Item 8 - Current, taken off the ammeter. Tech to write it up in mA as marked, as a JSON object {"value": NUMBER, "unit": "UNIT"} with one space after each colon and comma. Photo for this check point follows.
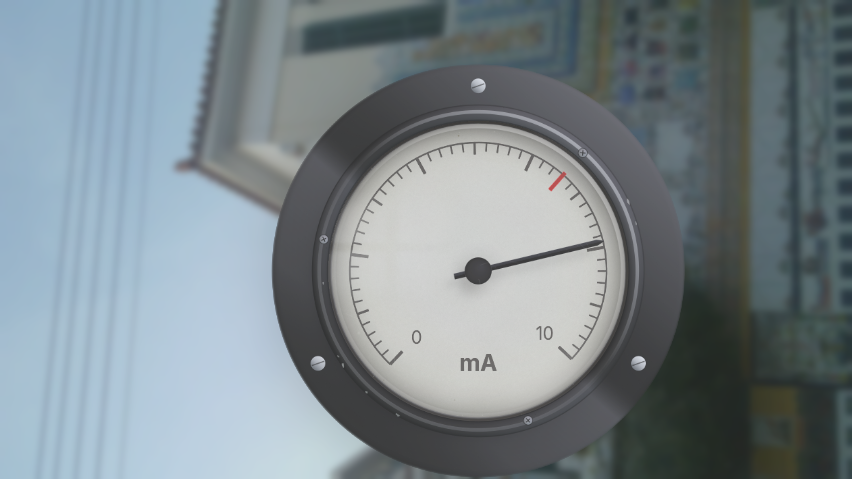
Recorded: {"value": 7.9, "unit": "mA"}
